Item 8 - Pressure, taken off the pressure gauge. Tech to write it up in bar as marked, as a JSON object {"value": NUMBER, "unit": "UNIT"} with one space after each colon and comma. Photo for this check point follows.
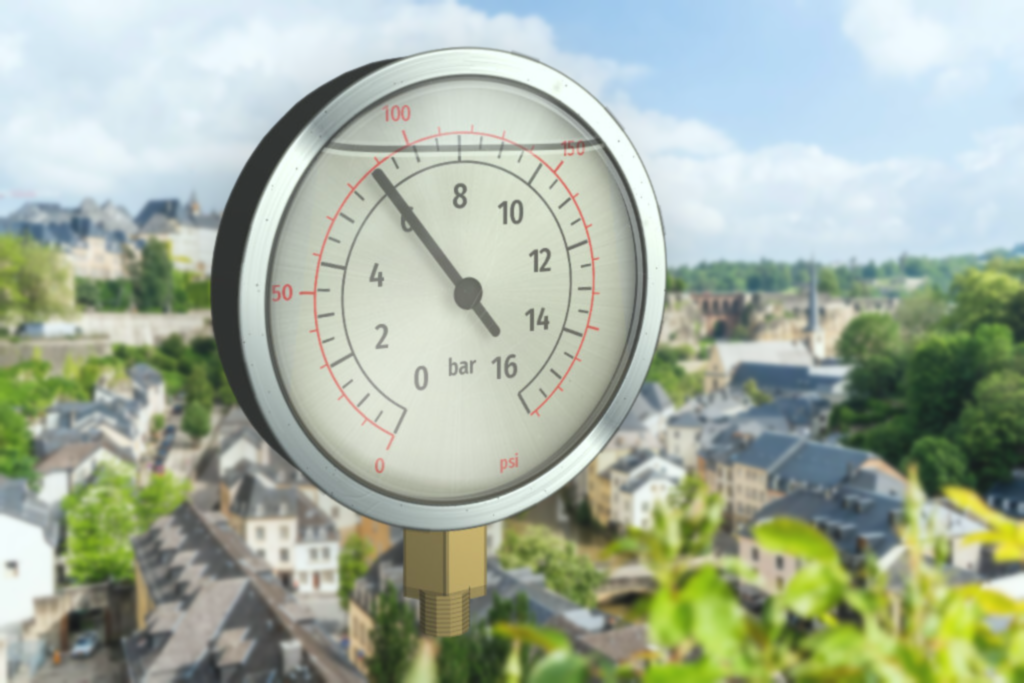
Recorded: {"value": 6, "unit": "bar"}
